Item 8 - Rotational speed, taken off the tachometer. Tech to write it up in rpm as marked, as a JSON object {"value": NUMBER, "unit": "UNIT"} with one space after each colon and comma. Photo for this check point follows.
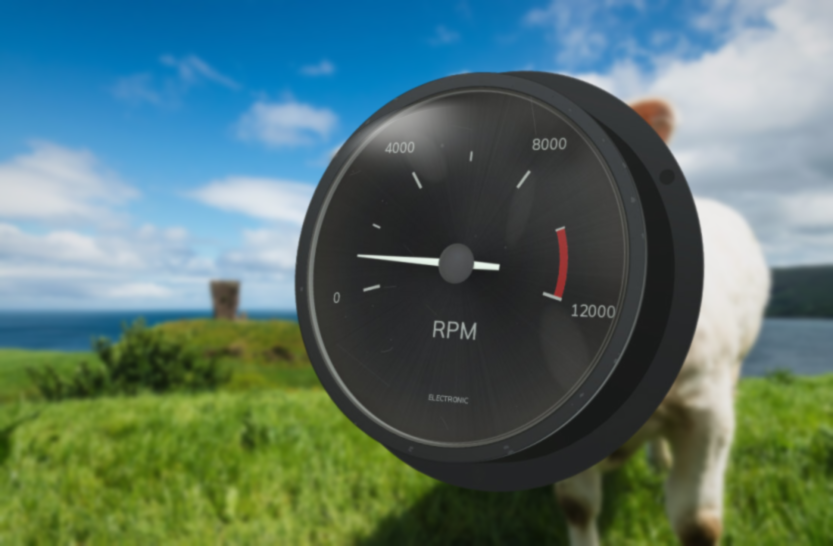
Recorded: {"value": 1000, "unit": "rpm"}
